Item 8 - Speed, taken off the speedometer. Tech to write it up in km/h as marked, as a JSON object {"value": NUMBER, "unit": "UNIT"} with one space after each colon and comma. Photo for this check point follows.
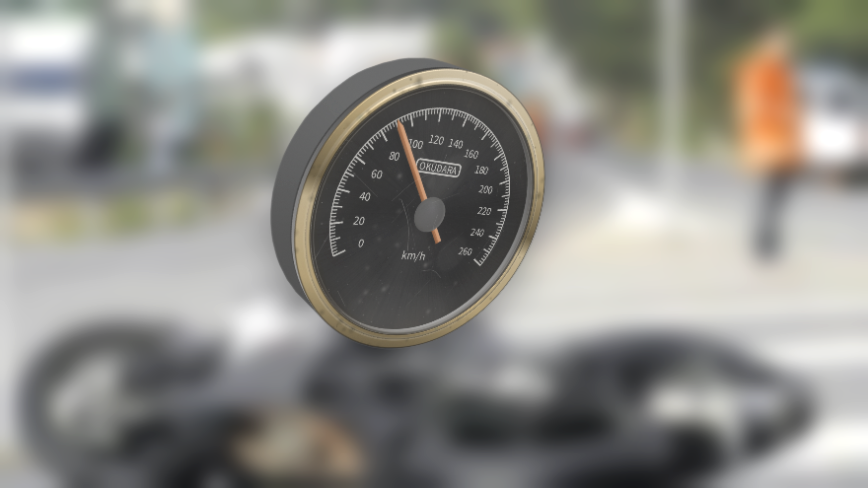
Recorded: {"value": 90, "unit": "km/h"}
